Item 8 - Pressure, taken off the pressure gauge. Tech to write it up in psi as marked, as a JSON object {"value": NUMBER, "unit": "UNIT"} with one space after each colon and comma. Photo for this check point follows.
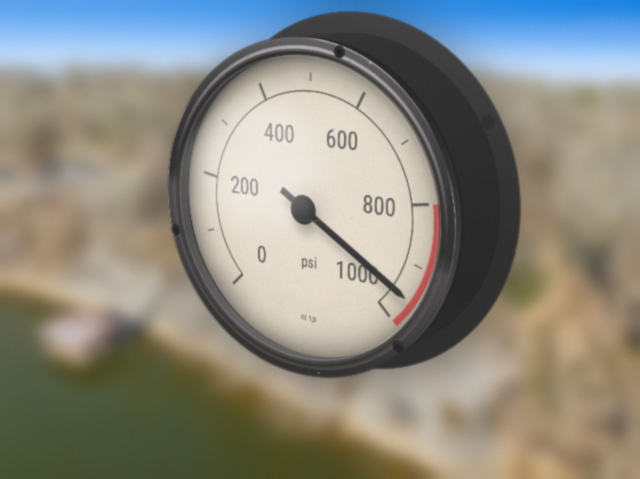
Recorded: {"value": 950, "unit": "psi"}
